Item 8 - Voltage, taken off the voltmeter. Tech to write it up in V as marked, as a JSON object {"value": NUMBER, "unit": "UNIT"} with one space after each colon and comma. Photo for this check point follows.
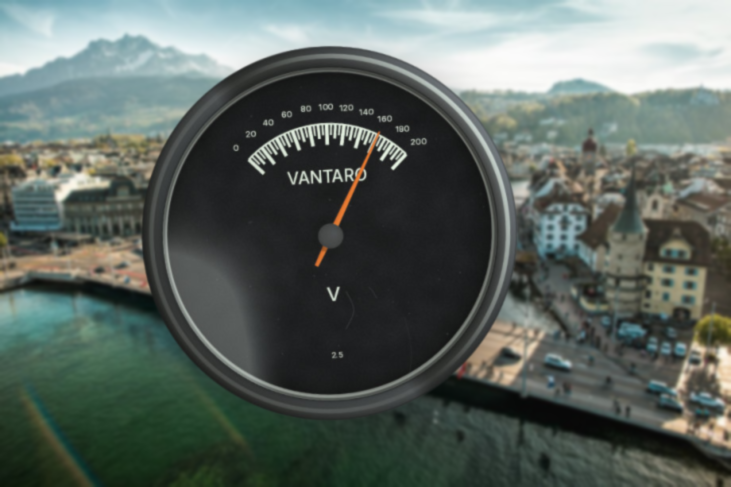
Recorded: {"value": 160, "unit": "V"}
